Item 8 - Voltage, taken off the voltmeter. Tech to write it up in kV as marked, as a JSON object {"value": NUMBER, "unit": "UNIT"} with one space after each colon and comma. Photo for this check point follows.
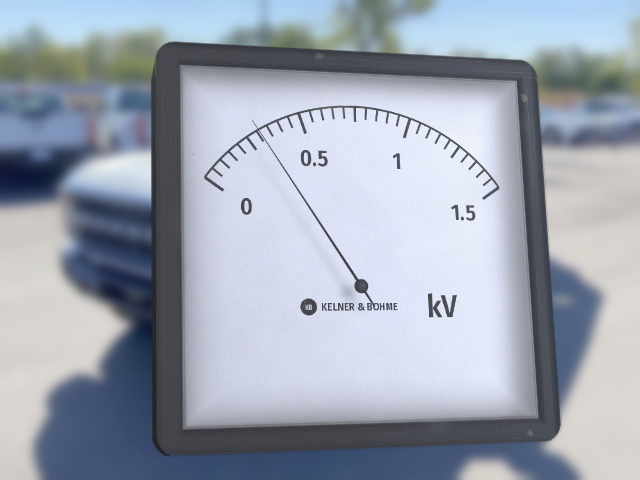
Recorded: {"value": 0.3, "unit": "kV"}
